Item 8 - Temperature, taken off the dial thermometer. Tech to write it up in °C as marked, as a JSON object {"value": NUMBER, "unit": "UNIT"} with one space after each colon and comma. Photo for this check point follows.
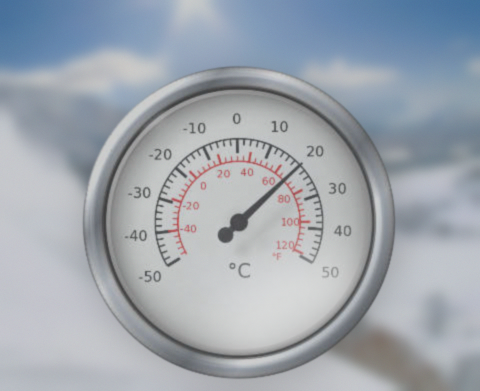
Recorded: {"value": 20, "unit": "°C"}
